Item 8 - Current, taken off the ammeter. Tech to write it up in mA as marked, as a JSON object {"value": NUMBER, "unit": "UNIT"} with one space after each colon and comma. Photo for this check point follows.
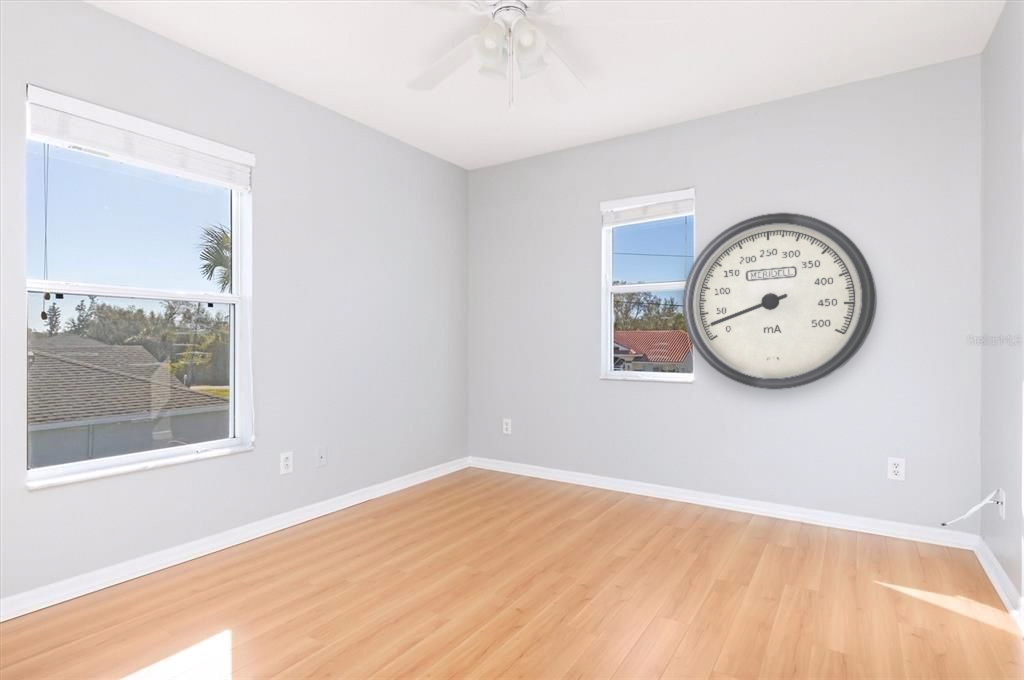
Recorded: {"value": 25, "unit": "mA"}
